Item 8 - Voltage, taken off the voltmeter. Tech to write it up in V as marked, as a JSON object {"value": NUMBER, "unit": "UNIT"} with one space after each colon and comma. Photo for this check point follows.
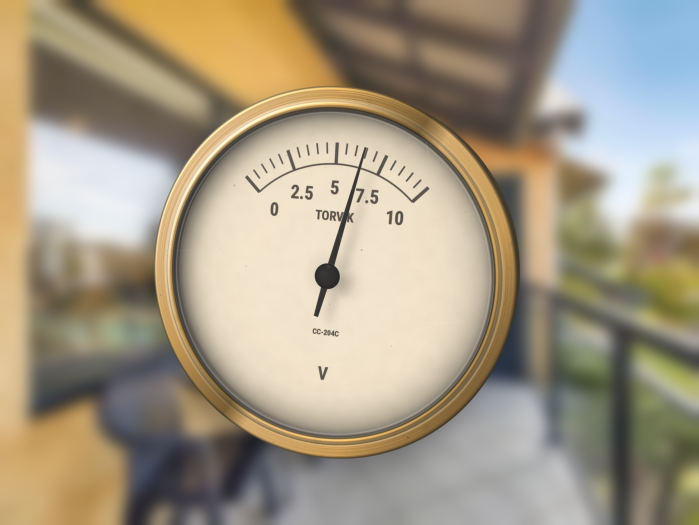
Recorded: {"value": 6.5, "unit": "V"}
